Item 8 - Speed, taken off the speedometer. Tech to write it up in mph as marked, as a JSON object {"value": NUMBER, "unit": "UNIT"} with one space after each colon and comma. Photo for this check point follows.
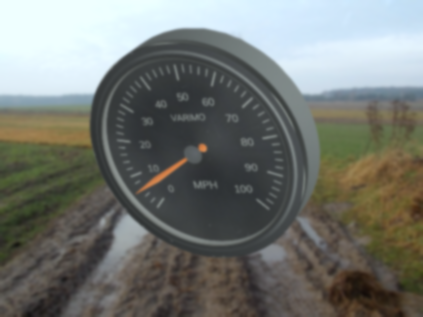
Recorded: {"value": 6, "unit": "mph"}
